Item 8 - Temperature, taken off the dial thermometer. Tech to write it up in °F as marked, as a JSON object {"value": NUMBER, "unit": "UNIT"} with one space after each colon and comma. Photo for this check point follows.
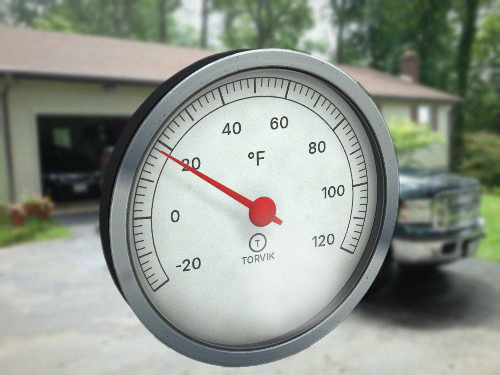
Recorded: {"value": 18, "unit": "°F"}
